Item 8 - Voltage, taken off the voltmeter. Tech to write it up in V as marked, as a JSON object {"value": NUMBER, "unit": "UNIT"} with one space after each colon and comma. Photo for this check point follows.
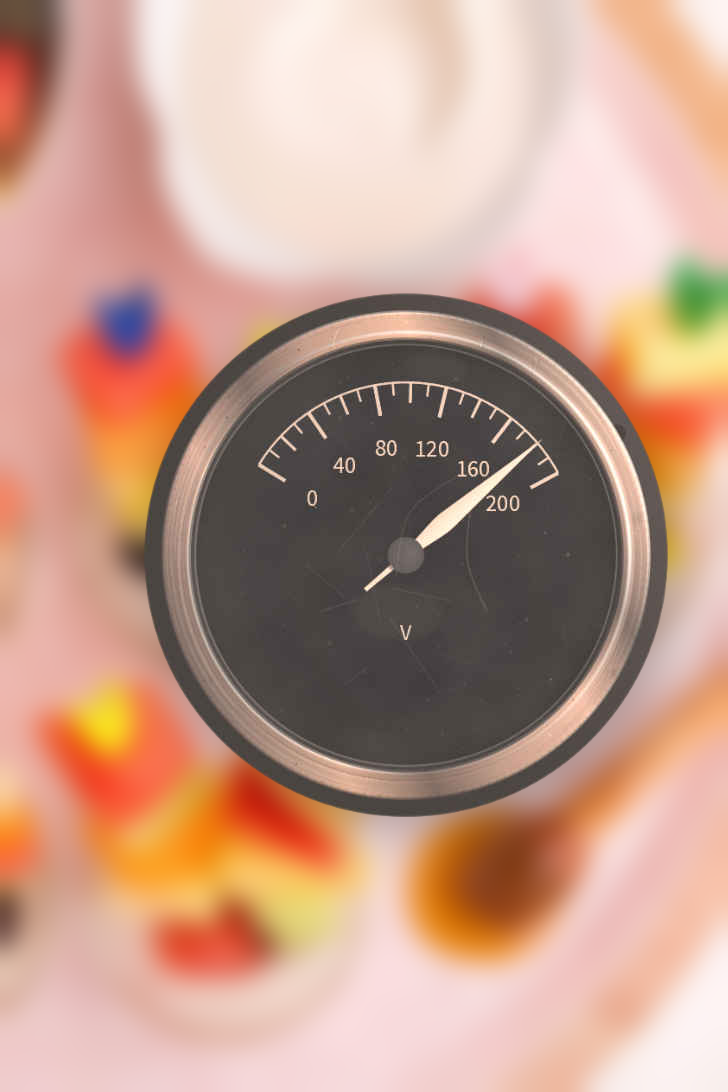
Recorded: {"value": 180, "unit": "V"}
